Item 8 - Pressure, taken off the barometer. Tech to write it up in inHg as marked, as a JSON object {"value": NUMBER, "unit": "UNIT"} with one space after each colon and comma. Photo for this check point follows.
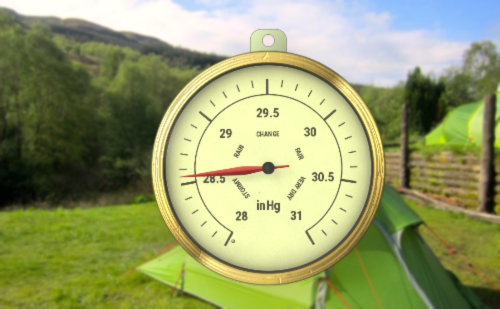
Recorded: {"value": 28.55, "unit": "inHg"}
